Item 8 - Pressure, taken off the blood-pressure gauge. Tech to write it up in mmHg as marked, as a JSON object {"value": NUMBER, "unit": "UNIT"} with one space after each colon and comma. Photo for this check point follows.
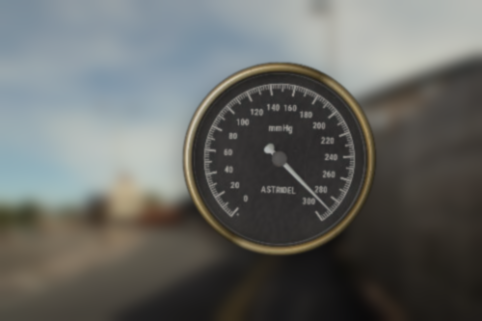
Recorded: {"value": 290, "unit": "mmHg"}
